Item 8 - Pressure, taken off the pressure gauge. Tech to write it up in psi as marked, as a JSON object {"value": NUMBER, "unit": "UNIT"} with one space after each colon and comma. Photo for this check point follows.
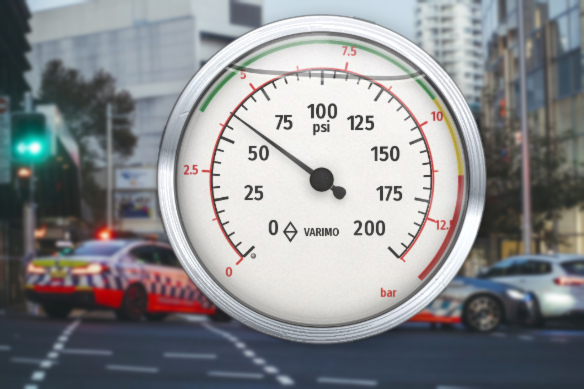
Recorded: {"value": 60, "unit": "psi"}
